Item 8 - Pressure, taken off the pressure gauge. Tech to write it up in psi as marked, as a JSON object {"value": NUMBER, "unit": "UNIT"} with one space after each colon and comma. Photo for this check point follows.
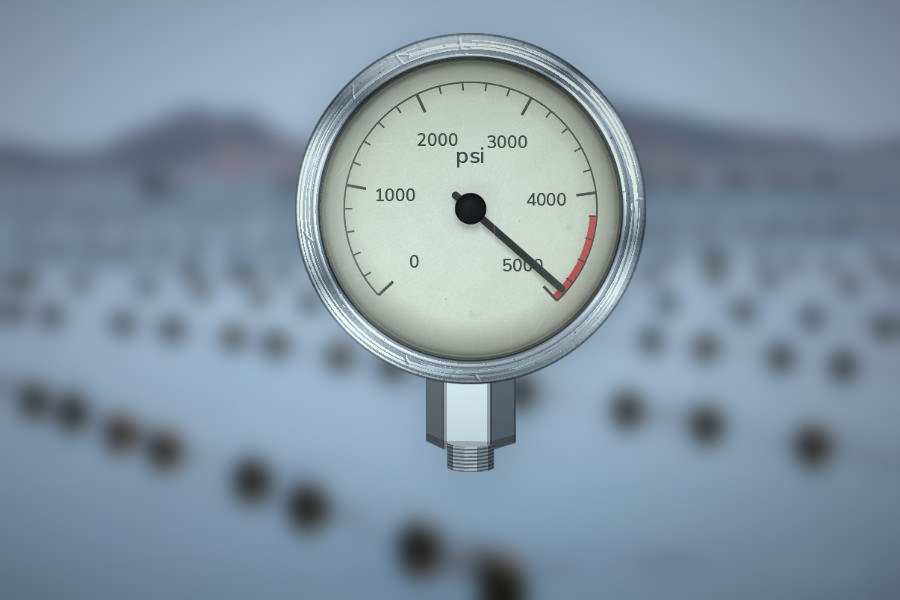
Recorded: {"value": 4900, "unit": "psi"}
